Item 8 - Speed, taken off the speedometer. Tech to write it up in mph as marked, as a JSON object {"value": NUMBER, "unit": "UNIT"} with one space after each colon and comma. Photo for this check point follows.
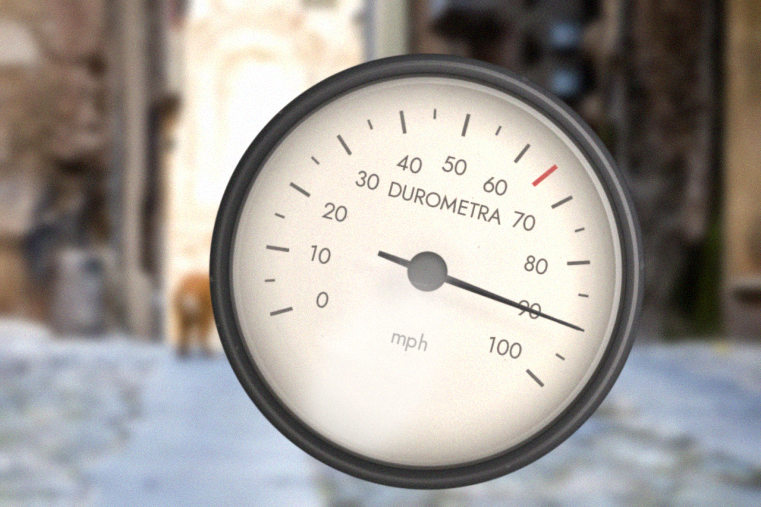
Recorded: {"value": 90, "unit": "mph"}
